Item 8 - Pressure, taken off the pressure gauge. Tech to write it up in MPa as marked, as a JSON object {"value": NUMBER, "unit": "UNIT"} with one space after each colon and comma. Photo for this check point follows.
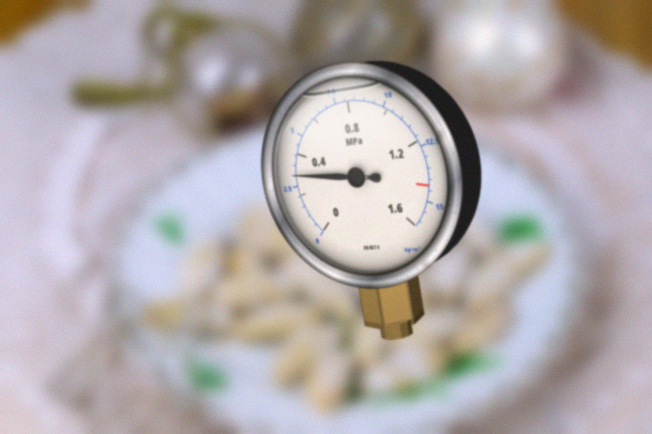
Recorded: {"value": 0.3, "unit": "MPa"}
